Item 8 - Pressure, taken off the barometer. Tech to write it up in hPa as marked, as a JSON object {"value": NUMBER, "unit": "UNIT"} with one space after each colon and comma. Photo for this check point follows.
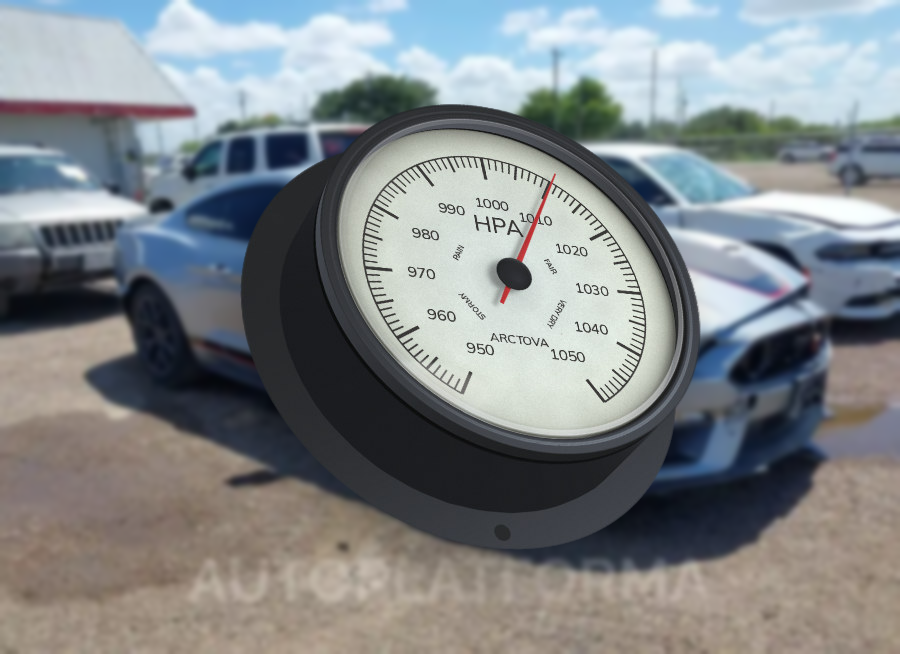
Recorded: {"value": 1010, "unit": "hPa"}
